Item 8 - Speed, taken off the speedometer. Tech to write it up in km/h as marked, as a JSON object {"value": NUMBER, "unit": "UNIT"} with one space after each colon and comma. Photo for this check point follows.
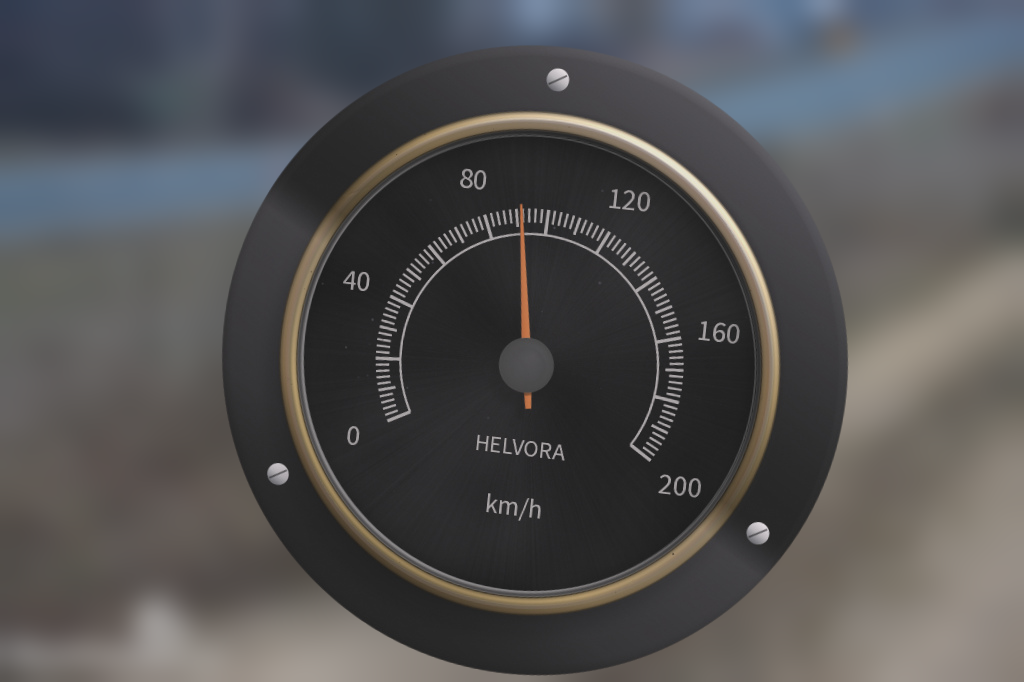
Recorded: {"value": 92, "unit": "km/h"}
